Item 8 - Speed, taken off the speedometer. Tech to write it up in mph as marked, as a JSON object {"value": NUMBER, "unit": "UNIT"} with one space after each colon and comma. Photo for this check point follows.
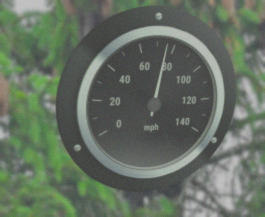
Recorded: {"value": 75, "unit": "mph"}
